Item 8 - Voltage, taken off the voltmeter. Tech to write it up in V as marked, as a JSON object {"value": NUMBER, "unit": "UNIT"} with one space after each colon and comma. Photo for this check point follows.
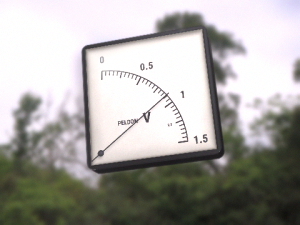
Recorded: {"value": 0.9, "unit": "V"}
